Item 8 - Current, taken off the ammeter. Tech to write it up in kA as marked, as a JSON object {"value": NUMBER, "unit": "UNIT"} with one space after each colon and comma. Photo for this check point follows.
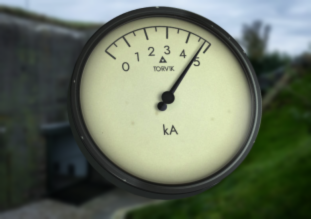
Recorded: {"value": 4.75, "unit": "kA"}
